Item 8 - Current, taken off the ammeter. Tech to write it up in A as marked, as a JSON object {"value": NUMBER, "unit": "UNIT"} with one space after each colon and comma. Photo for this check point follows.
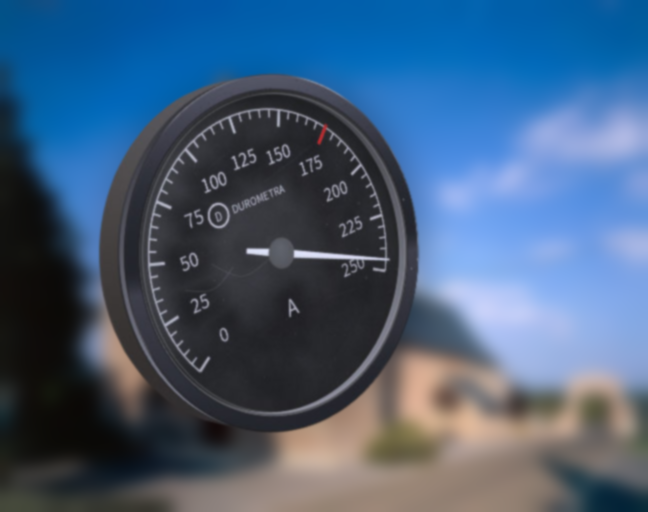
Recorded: {"value": 245, "unit": "A"}
